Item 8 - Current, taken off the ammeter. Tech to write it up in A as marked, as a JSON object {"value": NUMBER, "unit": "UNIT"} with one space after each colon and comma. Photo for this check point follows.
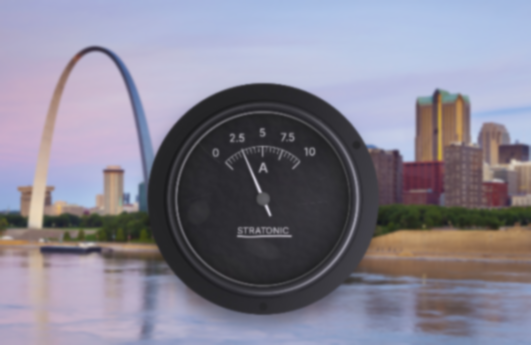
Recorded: {"value": 2.5, "unit": "A"}
